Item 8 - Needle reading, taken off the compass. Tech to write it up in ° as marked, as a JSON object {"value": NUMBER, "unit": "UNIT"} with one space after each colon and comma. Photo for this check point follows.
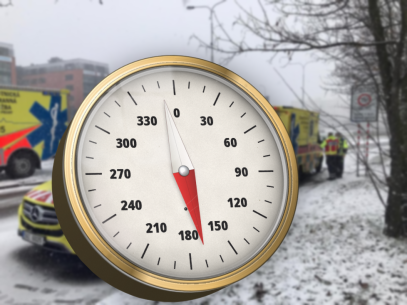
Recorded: {"value": 170, "unit": "°"}
